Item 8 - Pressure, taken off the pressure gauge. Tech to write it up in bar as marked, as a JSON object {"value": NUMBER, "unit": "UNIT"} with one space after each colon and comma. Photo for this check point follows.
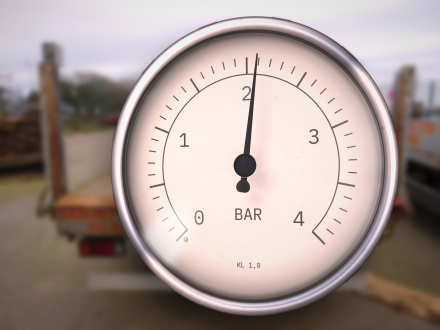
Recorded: {"value": 2.1, "unit": "bar"}
